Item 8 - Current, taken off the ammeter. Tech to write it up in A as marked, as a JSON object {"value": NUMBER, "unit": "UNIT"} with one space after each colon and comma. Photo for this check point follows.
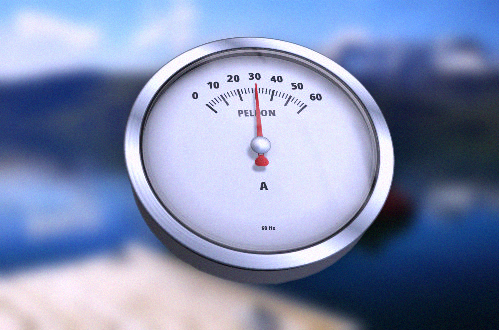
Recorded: {"value": 30, "unit": "A"}
